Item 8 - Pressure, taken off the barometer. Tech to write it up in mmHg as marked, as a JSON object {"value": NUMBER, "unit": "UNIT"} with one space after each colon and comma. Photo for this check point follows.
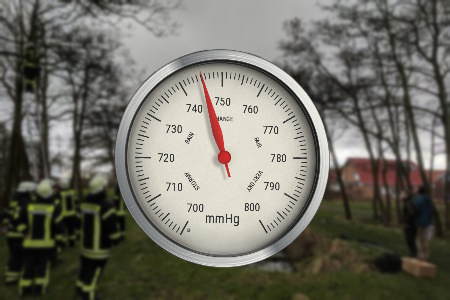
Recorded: {"value": 745, "unit": "mmHg"}
